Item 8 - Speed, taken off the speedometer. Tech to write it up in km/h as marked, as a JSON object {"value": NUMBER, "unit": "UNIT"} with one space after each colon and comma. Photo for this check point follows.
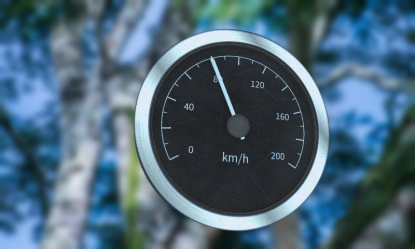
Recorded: {"value": 80, "unit": "km/h"}
